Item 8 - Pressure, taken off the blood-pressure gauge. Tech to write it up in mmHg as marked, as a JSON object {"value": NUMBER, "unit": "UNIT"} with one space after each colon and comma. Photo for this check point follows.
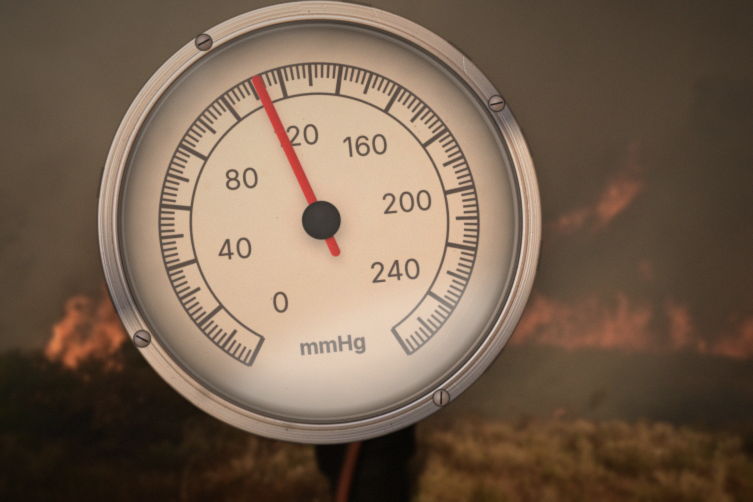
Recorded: {"value": 112, "unit": "mmHg"}
